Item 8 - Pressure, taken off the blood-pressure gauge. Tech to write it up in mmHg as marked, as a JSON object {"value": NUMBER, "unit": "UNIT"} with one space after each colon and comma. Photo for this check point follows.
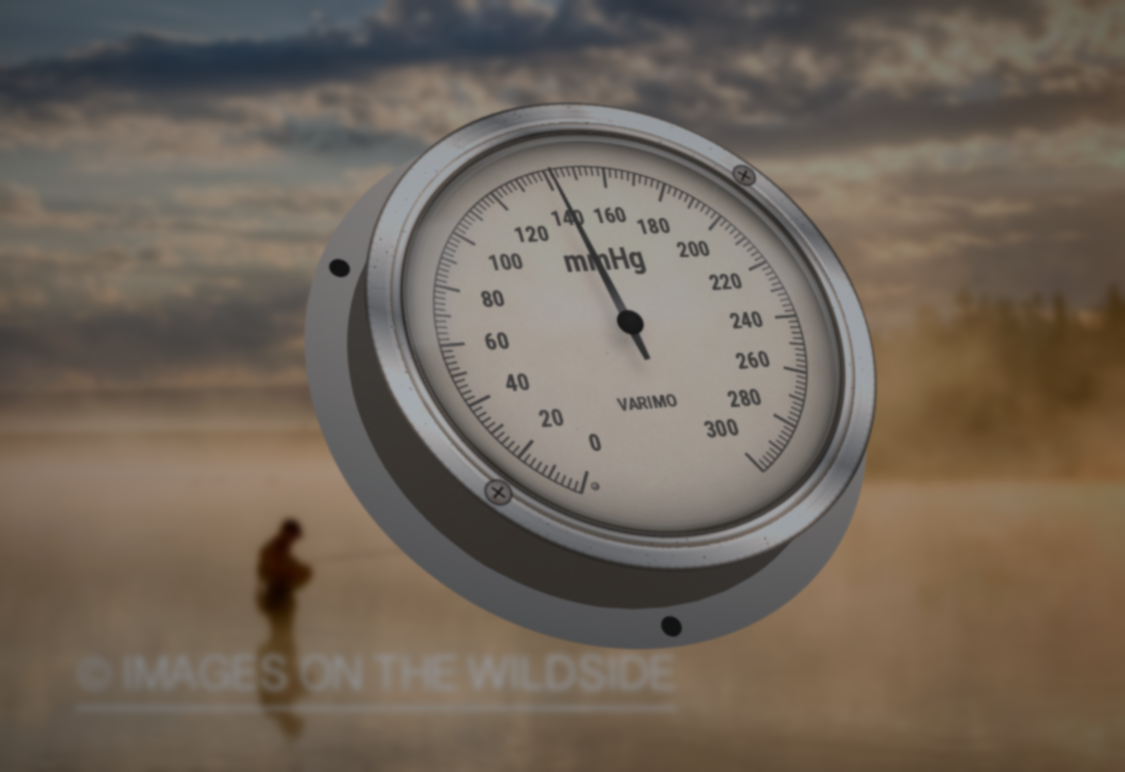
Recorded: {"value": 140, "unit": "mmHg"}
